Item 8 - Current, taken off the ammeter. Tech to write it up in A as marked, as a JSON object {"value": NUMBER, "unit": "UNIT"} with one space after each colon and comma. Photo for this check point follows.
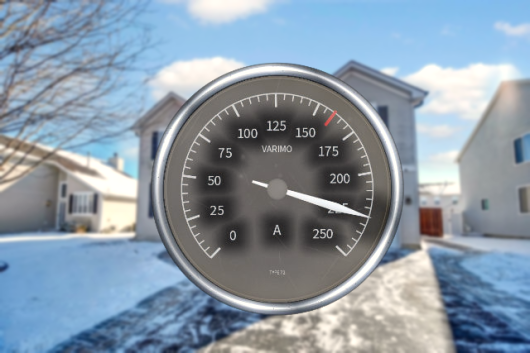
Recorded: {"value": 225, "unit": "A"}
